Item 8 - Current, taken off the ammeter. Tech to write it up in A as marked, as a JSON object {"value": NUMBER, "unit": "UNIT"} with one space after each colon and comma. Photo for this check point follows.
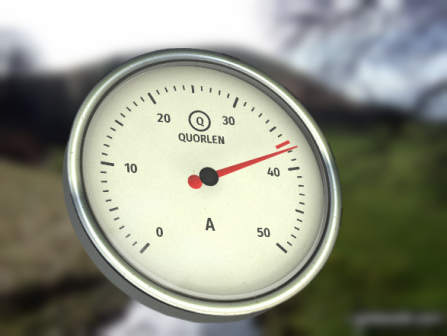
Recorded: {"value": 38, "unit": "A"}
